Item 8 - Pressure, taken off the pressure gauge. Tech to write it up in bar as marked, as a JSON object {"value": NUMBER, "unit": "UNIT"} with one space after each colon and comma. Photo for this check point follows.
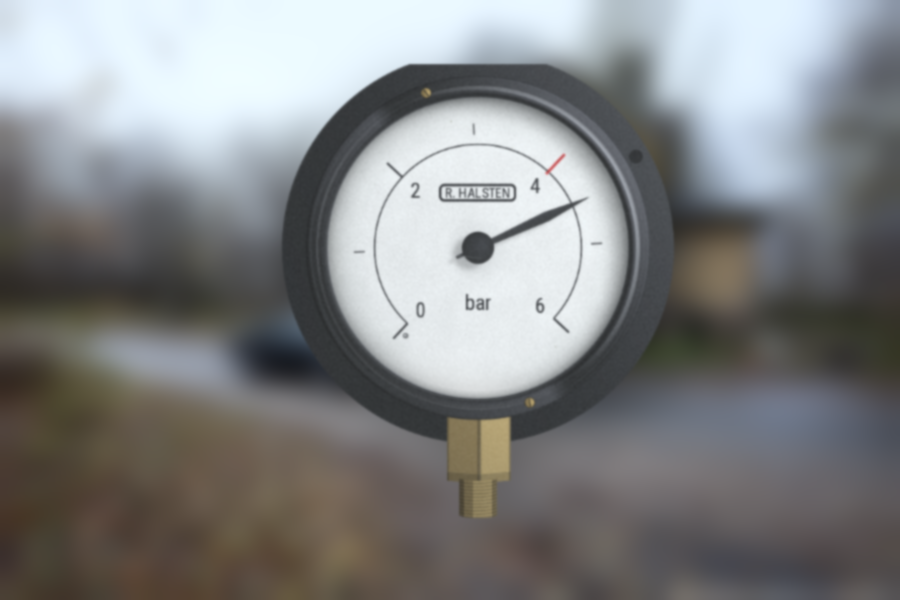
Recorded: {"value": 4.5, "unit": "bar"}
